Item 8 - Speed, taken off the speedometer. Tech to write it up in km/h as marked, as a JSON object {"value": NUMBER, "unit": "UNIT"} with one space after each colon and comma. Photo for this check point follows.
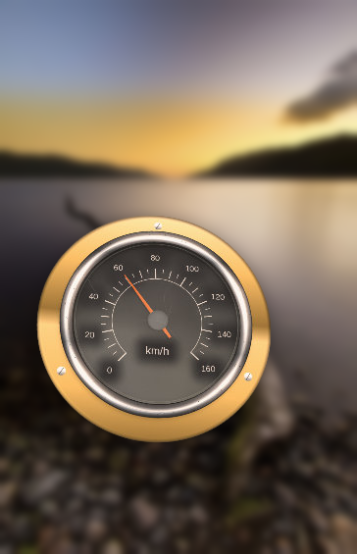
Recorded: {"value": 60, "unit": "km/h"}
